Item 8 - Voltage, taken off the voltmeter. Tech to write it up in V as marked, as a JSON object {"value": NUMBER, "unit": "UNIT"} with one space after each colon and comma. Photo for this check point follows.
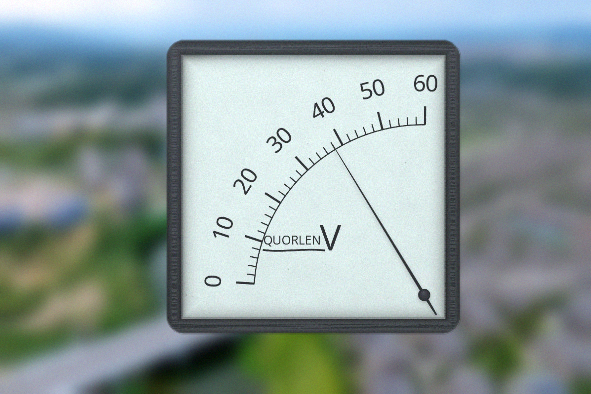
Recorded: {"value": 38, "unit": "V"}
